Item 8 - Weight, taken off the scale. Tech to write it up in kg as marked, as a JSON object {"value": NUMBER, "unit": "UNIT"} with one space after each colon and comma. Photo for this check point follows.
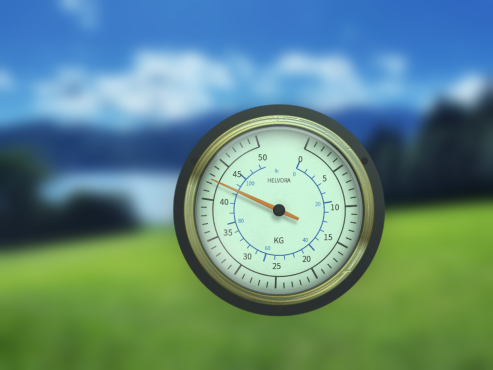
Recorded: {"value": 42.5, "unit": "kg"}
